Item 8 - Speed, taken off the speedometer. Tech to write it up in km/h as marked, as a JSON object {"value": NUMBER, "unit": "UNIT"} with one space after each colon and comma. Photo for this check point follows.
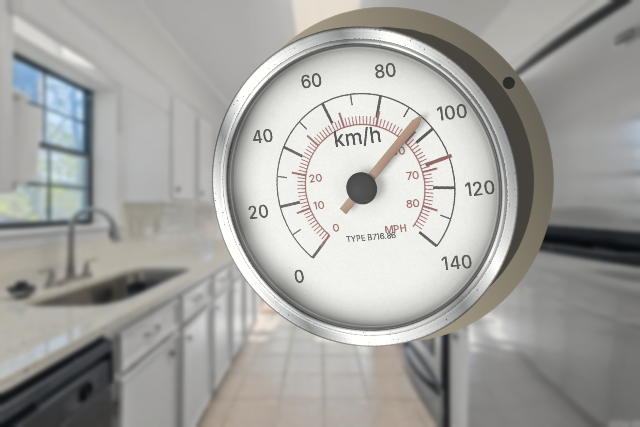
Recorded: {"value": 95, "unit": "km/h"}
